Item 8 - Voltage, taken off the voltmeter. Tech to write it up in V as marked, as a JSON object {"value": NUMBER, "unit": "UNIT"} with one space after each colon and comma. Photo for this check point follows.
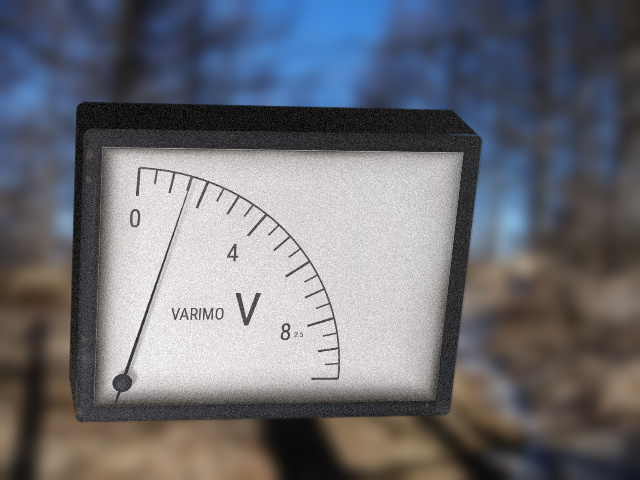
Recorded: {"value": 1.5, "unit": "V"}
